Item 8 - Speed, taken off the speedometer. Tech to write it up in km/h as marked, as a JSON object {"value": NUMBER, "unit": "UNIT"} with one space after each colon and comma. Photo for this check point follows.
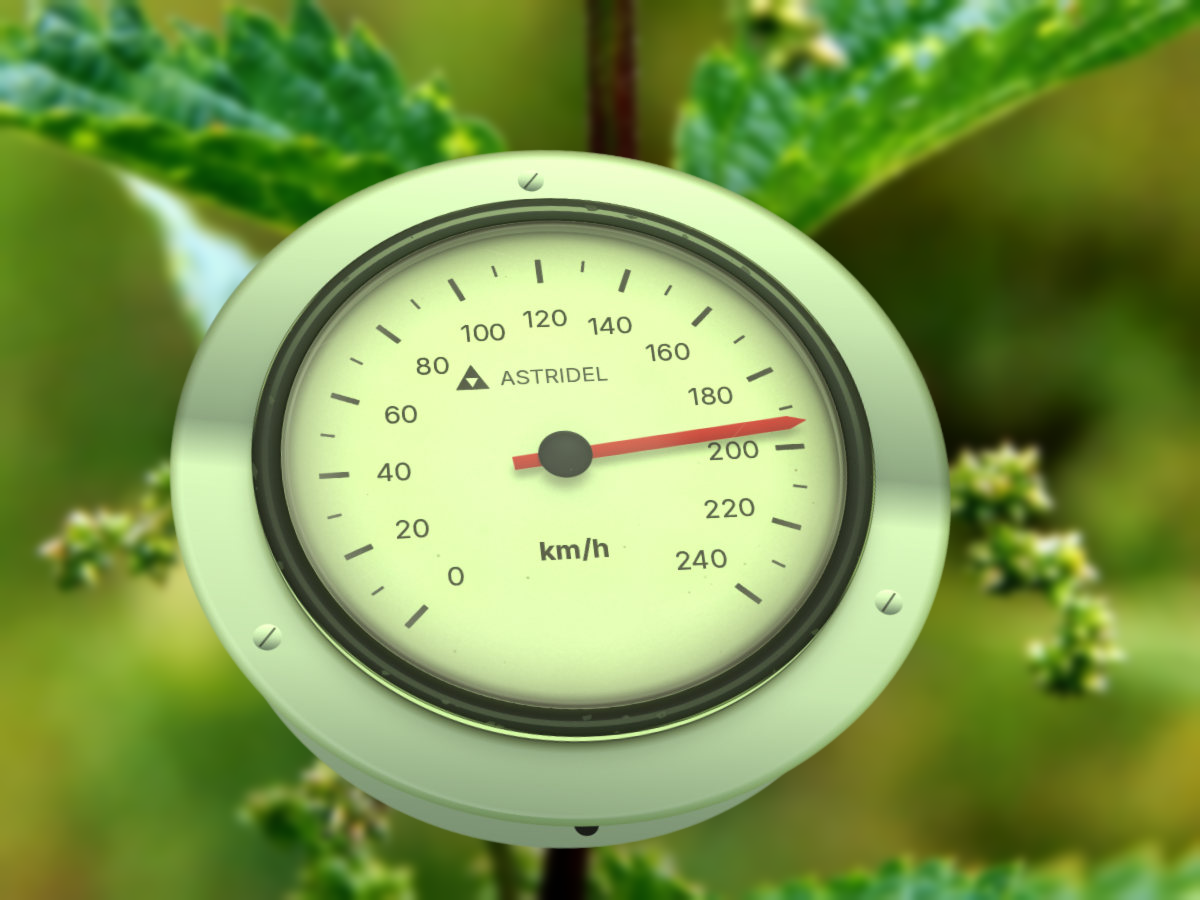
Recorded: {"value": 195, "unit": "km/h"}
